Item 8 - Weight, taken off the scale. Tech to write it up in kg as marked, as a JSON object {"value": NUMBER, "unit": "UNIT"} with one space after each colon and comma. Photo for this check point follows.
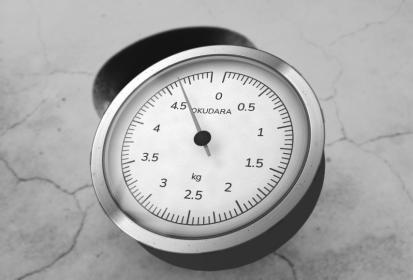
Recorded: {"value": 4.65, "unit": "kg"}
